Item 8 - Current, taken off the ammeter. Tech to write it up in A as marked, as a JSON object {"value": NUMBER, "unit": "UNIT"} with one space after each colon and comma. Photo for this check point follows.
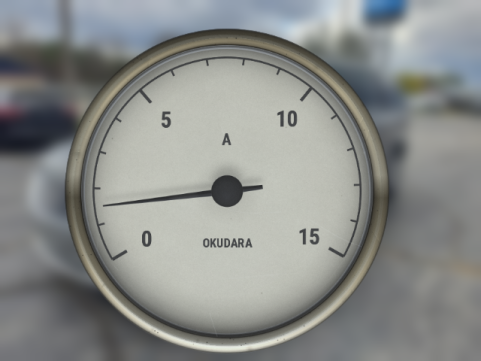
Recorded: {"value": 1.5, "unit": "A"}
